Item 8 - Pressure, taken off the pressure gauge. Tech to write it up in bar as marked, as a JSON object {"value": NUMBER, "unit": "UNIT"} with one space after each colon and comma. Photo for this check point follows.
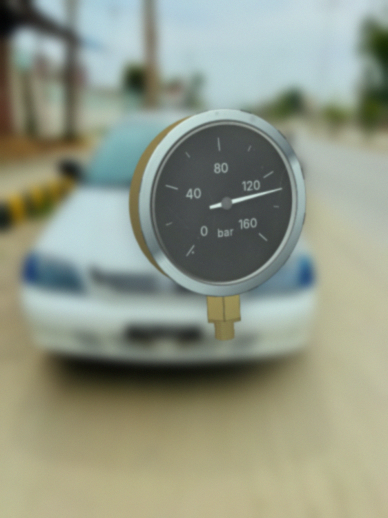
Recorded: {"value": 130, "unit": "bar"}
